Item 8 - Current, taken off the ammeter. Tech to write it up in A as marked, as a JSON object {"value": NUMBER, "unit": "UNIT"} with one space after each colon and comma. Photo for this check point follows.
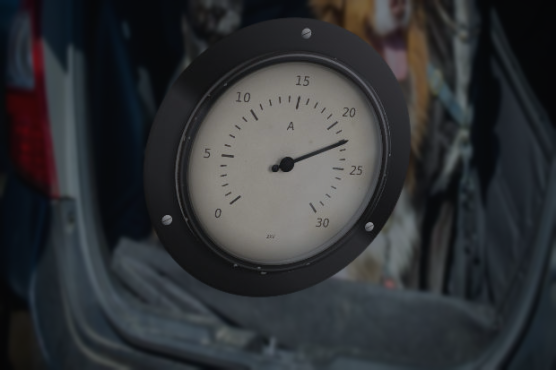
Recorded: {"value": 22, "unit": "A"}
